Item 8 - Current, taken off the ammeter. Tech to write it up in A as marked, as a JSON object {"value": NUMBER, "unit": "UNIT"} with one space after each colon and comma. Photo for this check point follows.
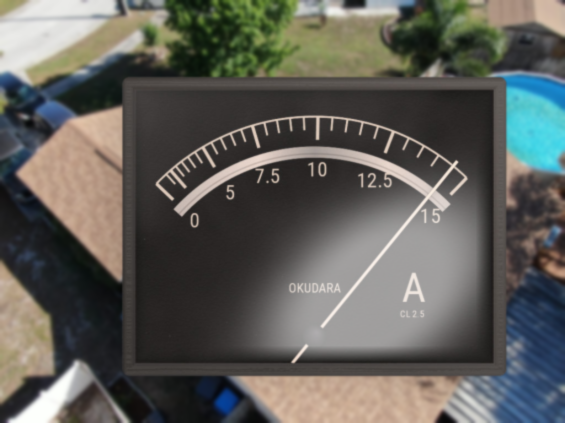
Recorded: {"value": 14.5, "unit": "A"}
